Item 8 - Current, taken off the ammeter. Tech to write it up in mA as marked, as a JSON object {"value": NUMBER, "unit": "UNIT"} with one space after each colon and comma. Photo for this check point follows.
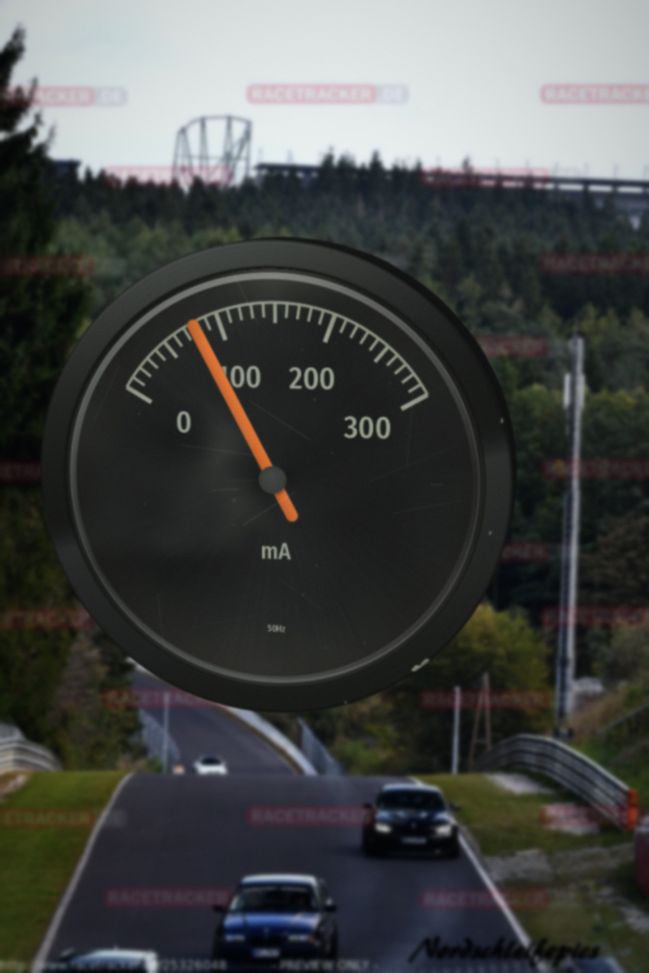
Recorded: {"value": 80, "unit": "mA"}
